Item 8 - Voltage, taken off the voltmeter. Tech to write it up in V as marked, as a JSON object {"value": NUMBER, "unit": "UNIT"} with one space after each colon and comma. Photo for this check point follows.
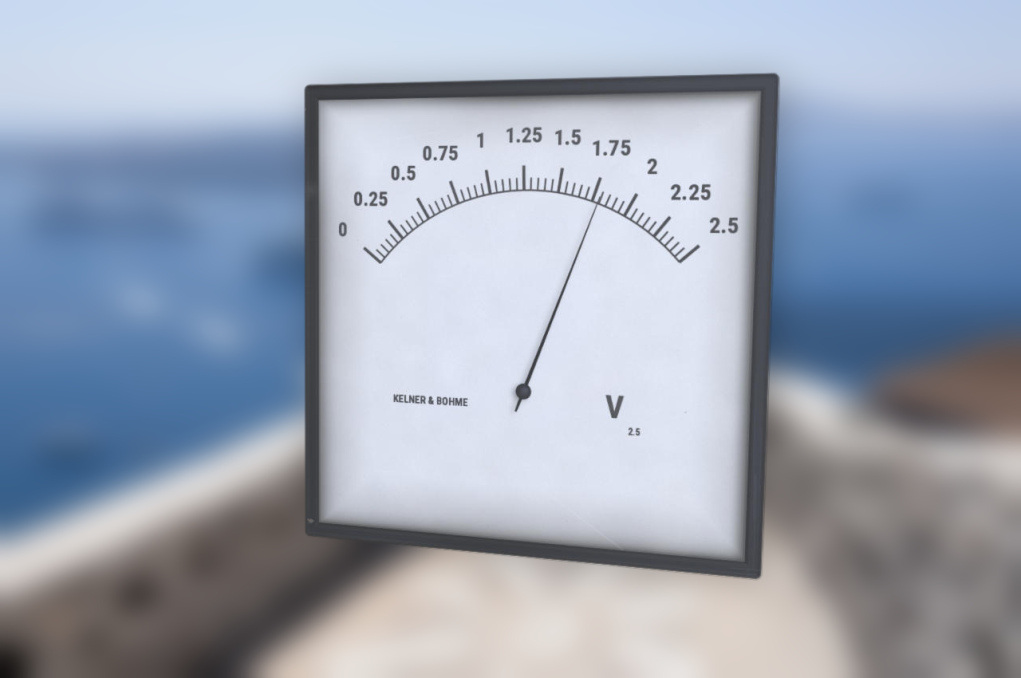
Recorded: {"value": 1.8, "unit": "V"}
